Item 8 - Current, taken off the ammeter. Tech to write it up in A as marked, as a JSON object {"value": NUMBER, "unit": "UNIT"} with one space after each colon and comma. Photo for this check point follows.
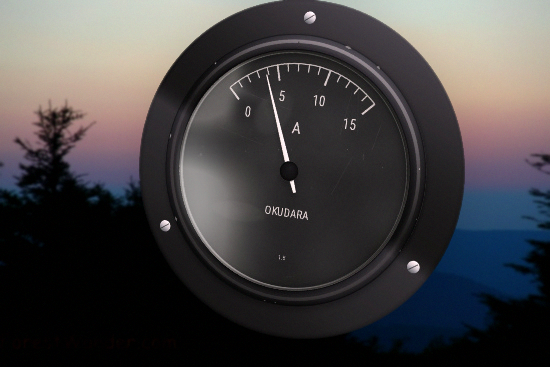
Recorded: {"value": 4, "unit": "A"}
